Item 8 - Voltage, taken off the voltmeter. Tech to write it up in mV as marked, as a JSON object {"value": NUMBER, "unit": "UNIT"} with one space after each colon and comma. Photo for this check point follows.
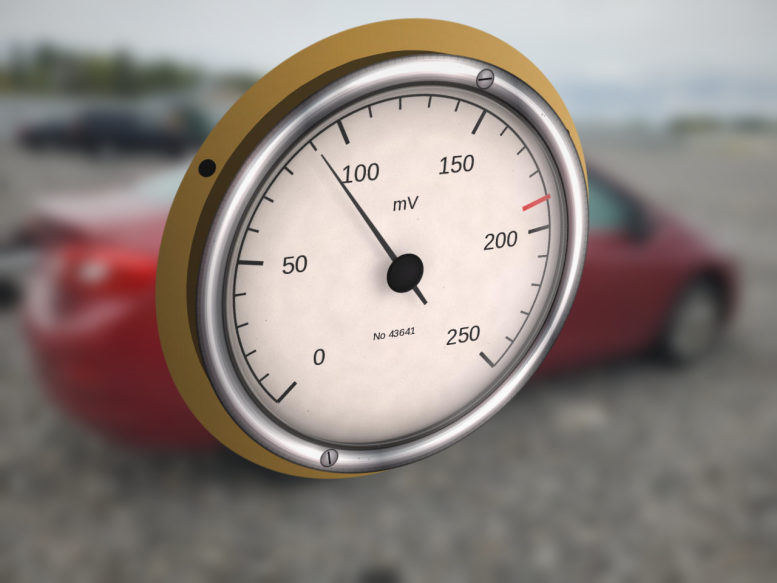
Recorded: {"value": 90, "unit": "mV"}
